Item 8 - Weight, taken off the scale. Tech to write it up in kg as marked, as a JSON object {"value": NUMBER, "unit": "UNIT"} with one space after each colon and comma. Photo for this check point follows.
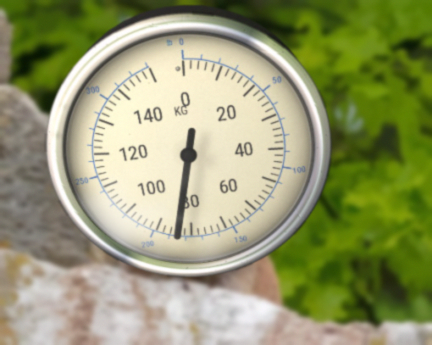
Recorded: {"value": 84, "unit": "kg"}
